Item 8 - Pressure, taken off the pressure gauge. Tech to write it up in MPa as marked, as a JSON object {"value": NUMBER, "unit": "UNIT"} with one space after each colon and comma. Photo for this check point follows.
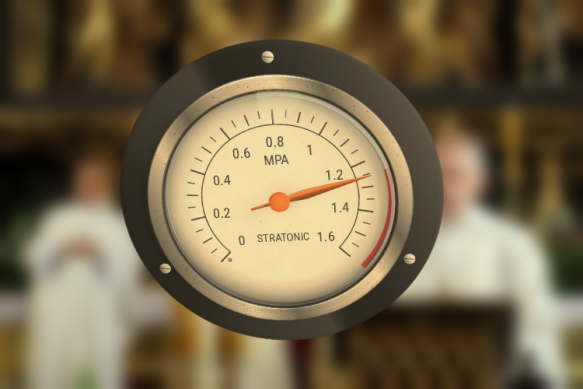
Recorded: {"value": 1.25, "unit": "MPa"}
